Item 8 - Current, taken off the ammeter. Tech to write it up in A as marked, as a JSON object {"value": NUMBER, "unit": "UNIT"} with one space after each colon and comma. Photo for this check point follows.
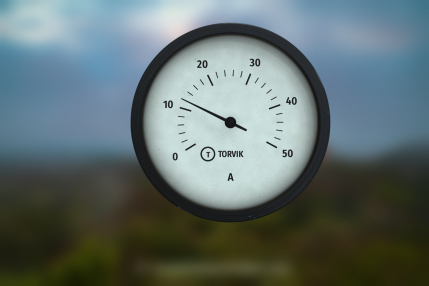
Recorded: {"value": 12, "unit": "A"}
